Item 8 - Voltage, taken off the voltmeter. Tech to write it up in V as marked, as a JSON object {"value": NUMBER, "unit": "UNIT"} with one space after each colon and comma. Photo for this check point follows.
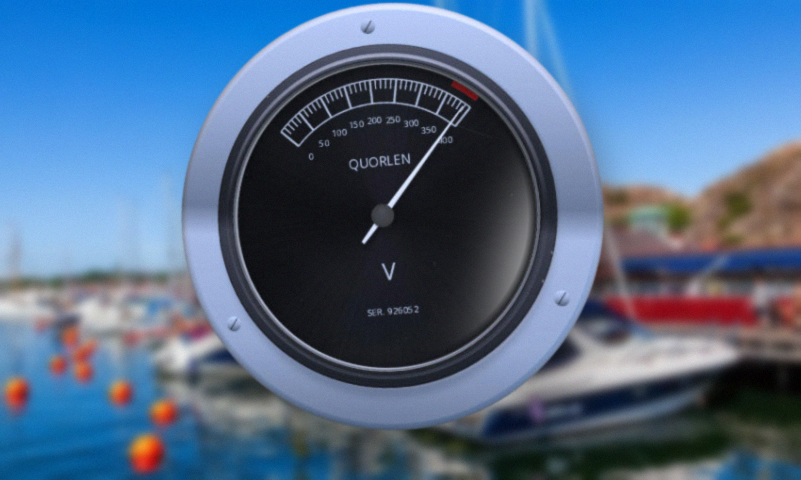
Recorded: {"value": 390, "unit": "V"}
